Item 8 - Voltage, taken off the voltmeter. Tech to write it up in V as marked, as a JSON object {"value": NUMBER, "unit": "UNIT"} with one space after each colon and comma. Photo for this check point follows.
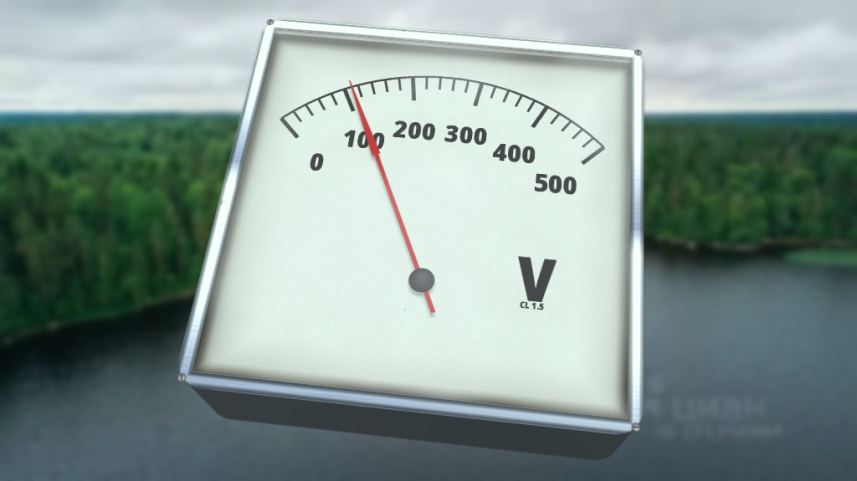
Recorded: {"value": 110, "unit": "V"}
